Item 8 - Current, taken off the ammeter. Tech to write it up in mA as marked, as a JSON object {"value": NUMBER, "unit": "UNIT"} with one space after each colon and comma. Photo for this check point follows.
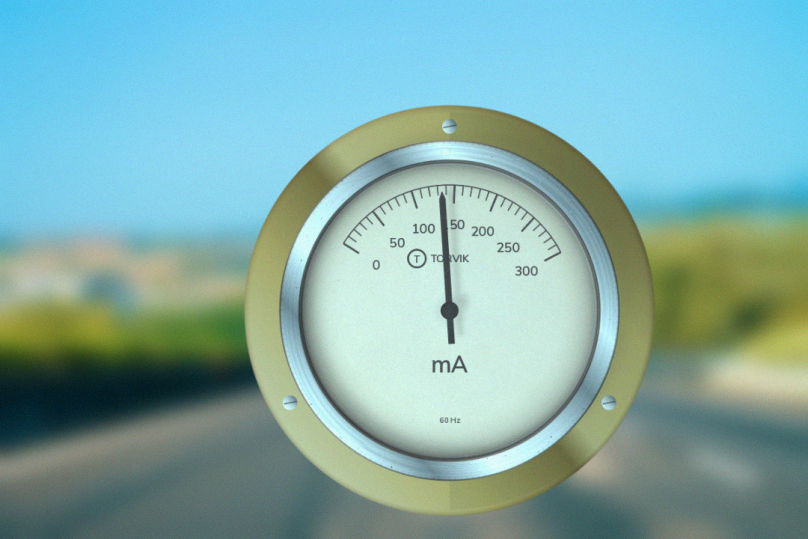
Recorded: {"value": 135, "unit": "mA"}
